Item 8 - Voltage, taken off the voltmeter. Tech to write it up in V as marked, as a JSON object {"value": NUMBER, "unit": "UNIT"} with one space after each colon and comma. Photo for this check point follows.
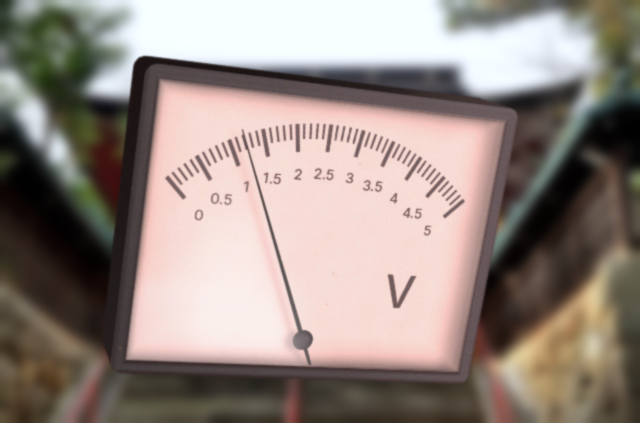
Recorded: {"value": 1.2, "unit": "V"}
